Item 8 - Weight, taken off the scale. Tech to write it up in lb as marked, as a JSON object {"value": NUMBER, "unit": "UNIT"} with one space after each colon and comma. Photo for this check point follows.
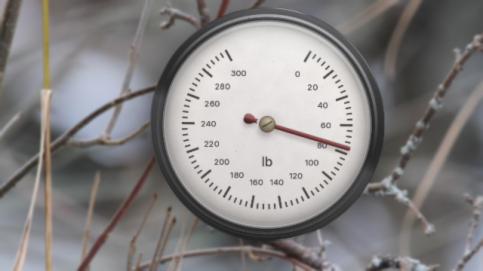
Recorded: {"value": 76, "unit": "lb"}
